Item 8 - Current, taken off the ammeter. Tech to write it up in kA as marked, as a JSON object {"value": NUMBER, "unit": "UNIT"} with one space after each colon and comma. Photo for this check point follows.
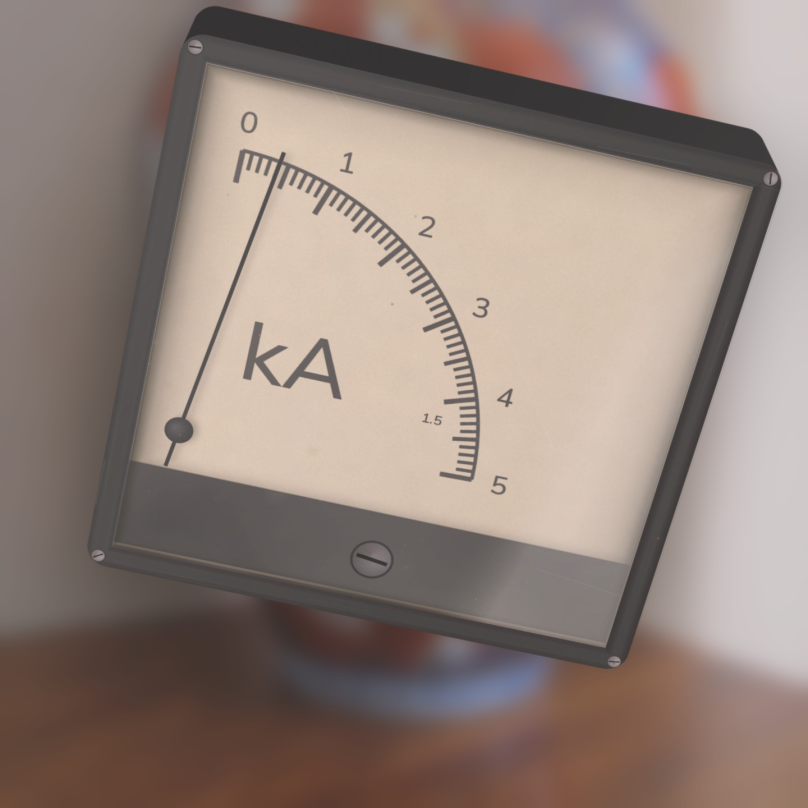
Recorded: {"value": 0.4, "unit": "kA"}
